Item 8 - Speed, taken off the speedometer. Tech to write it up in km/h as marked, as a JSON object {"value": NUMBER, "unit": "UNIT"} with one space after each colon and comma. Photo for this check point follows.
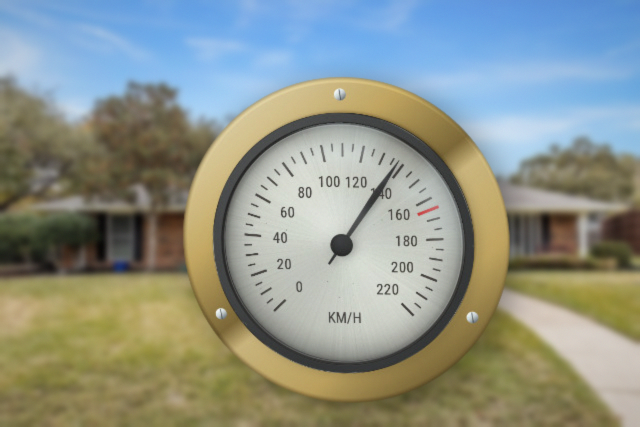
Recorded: {"value": 137.5, "unit": "km/h"}
